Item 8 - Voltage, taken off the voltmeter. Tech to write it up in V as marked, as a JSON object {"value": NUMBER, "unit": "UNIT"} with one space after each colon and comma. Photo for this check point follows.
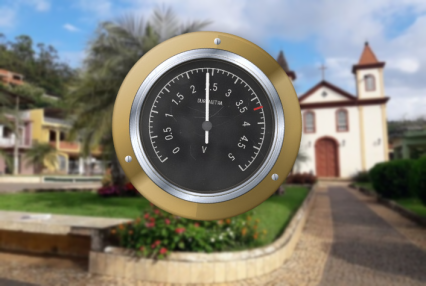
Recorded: {"value": 2.4, "unit": "V"}
